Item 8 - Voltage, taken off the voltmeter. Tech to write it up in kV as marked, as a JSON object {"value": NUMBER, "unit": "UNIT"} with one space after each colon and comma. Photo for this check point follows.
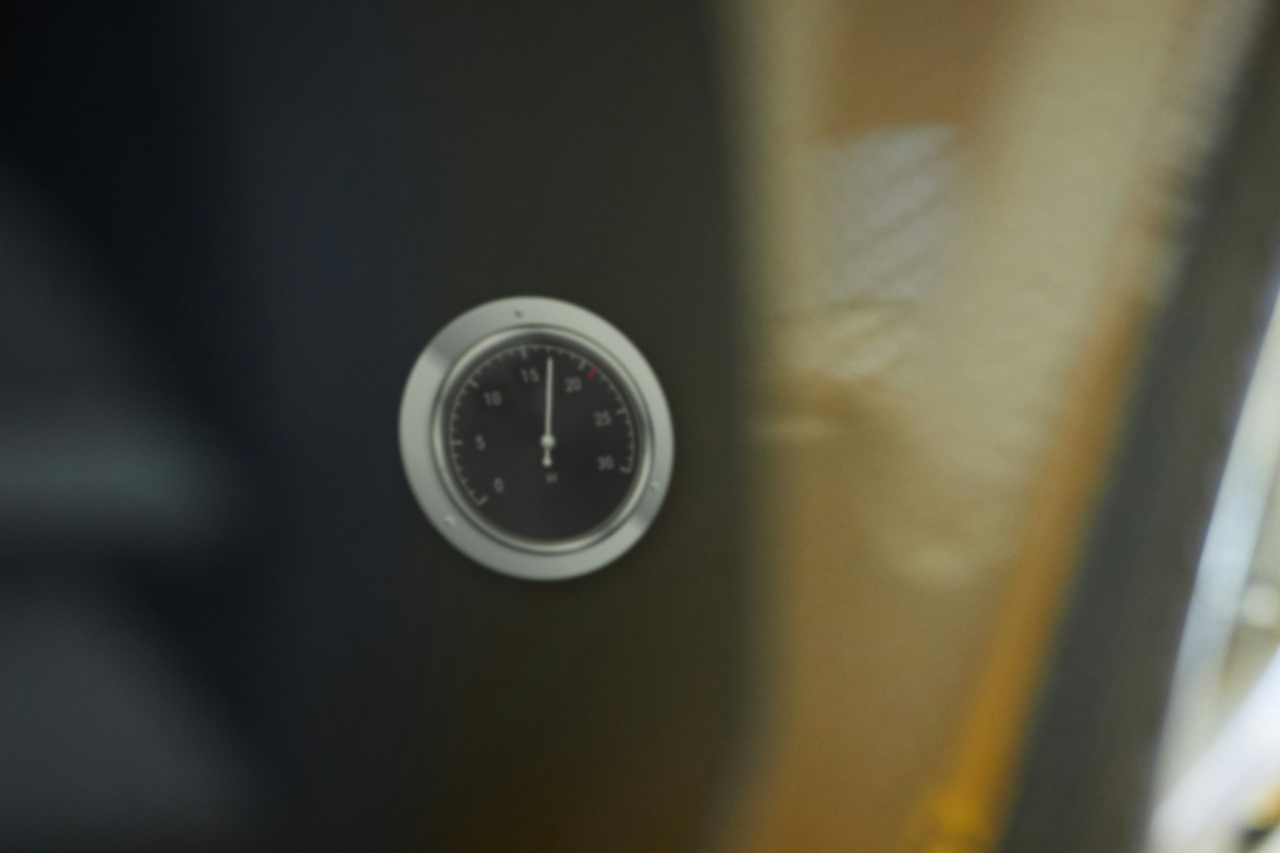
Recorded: {"value": 17, "unit": "kV"}
